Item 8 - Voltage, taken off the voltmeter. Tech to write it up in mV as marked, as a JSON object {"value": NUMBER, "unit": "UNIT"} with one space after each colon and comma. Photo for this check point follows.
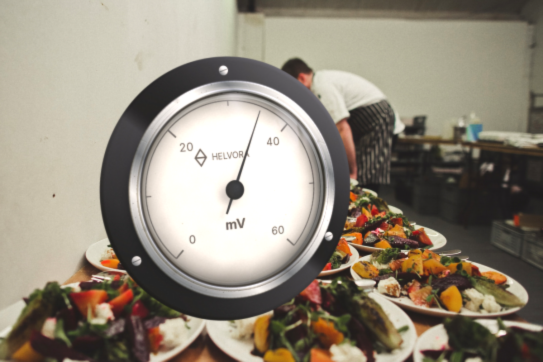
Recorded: {"value": 35, "unit": "mV"}
